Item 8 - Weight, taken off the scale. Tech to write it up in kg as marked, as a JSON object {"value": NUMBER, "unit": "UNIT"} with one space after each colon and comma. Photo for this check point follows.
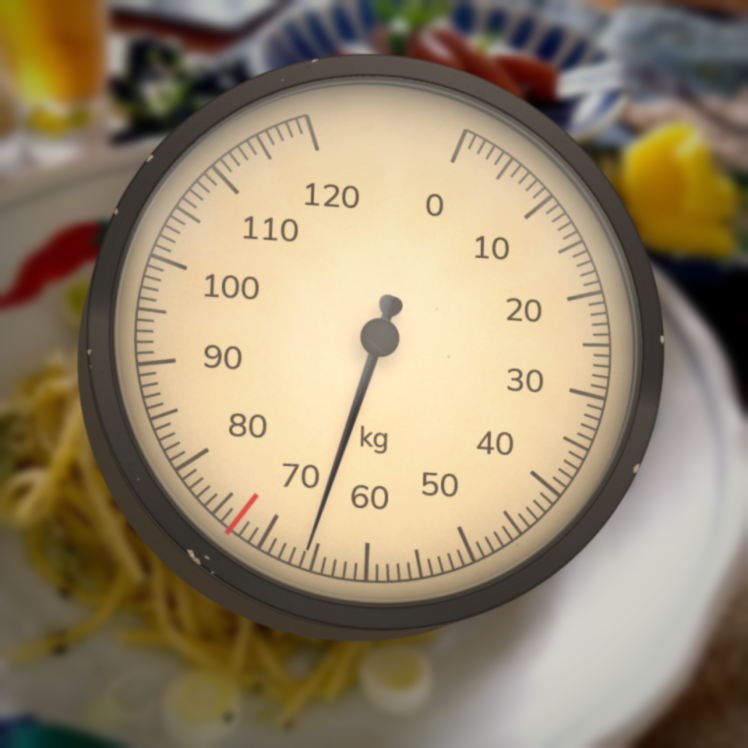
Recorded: {"value": 66, "unit": "kg"}
